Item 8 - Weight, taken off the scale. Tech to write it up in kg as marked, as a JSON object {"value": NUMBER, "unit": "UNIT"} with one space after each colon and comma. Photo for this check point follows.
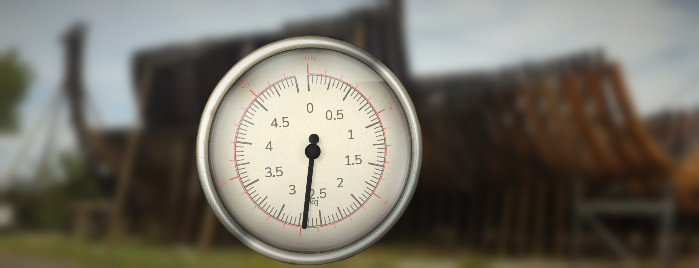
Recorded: {"value": 2.7, "unit": "kg"}
